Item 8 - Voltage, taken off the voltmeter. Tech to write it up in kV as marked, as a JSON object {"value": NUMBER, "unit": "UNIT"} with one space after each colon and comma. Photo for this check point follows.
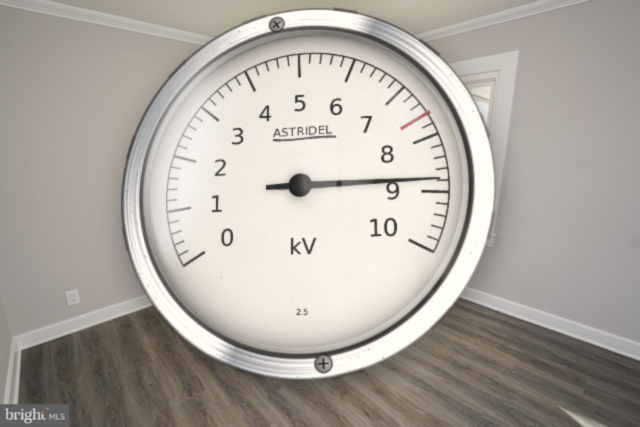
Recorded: {"value": 8.8, "unit": "kV"}
